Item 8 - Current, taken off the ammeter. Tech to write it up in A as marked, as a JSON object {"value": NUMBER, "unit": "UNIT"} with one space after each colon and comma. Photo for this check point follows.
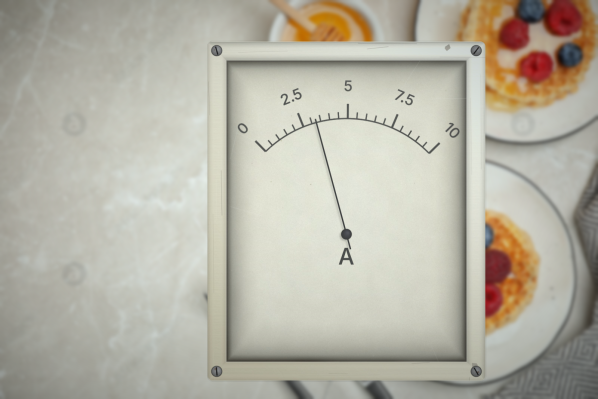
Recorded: {"value": 3.25, "unit": "A"}
